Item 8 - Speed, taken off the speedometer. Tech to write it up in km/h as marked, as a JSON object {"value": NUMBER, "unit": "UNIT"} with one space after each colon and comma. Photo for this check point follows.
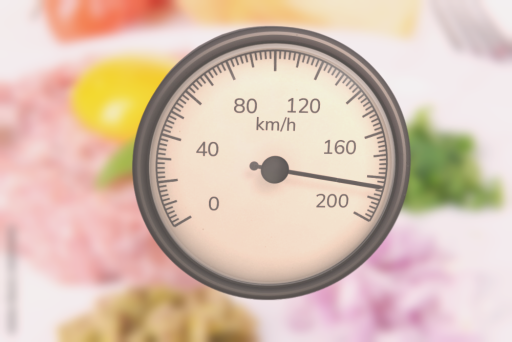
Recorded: {"value": 184, "unit": "km/h"}
